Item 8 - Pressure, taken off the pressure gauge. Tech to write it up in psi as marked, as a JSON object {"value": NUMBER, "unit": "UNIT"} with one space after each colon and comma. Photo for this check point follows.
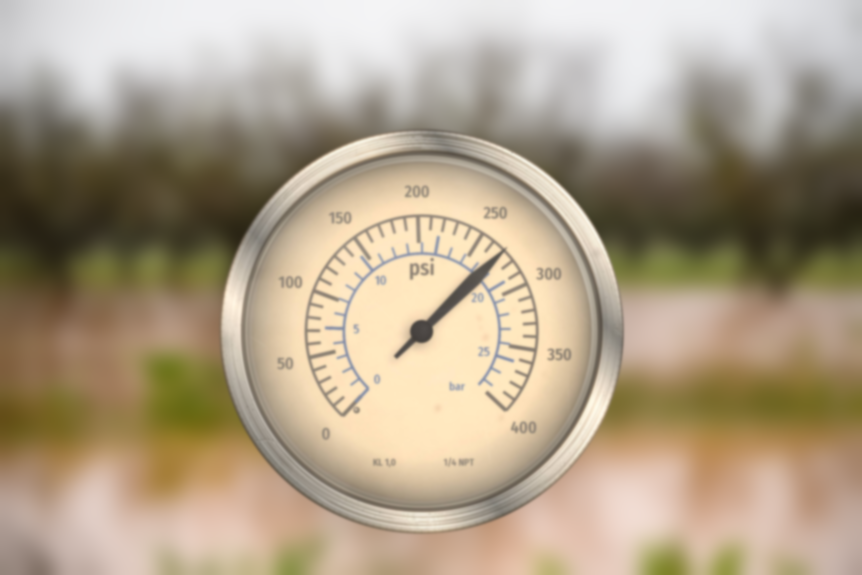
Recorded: {"value": 270, "unit": "psi"}
